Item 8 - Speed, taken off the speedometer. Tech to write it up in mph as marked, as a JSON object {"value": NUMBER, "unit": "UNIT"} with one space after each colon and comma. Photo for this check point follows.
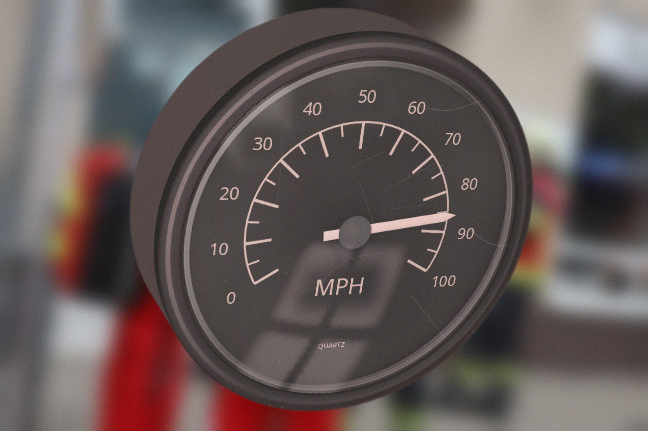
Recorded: {"value": 85, "unit": "mph"}
